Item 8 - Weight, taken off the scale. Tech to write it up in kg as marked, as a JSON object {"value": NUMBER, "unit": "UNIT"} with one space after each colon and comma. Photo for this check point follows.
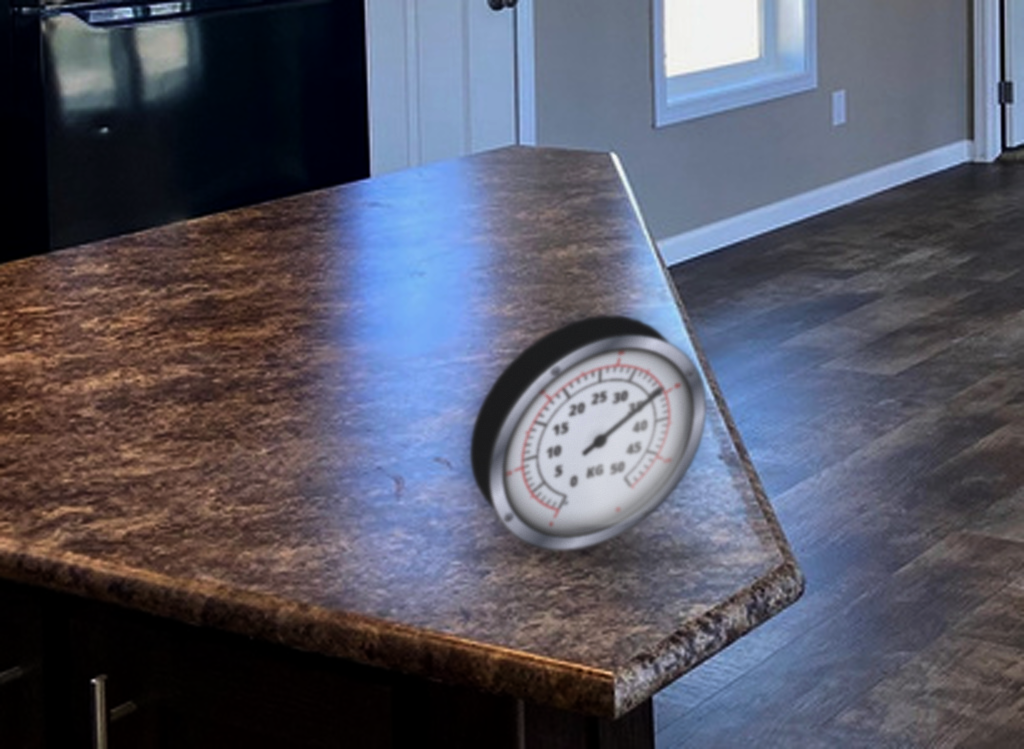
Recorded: {"value": 35, "unit": "kg"}
